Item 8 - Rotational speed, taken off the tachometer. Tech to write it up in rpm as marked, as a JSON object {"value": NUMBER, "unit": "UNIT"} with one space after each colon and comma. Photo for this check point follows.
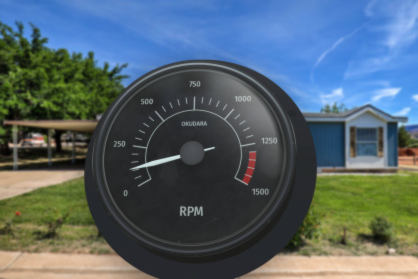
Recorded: {"value": 100, "unit": "rpm"}
